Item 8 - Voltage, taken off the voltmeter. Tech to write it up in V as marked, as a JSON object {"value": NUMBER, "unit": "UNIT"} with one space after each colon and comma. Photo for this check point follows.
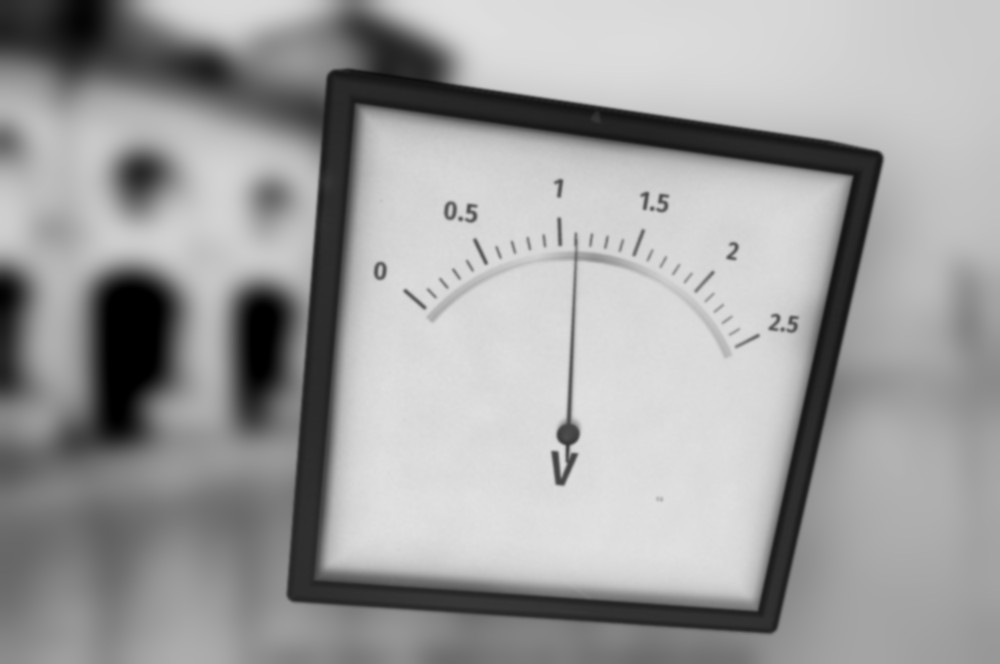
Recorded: {"value": 1.1, "unit": "V"}
